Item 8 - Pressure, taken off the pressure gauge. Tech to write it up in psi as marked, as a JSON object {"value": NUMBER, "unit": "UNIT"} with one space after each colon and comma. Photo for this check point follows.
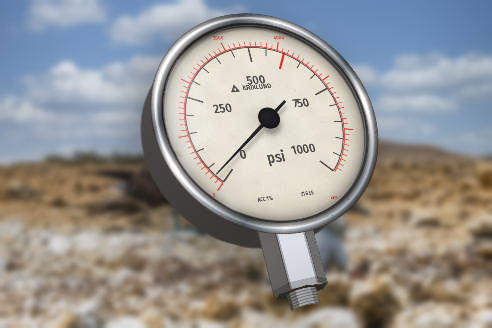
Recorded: {"value": 25, "unit": "psi"}
